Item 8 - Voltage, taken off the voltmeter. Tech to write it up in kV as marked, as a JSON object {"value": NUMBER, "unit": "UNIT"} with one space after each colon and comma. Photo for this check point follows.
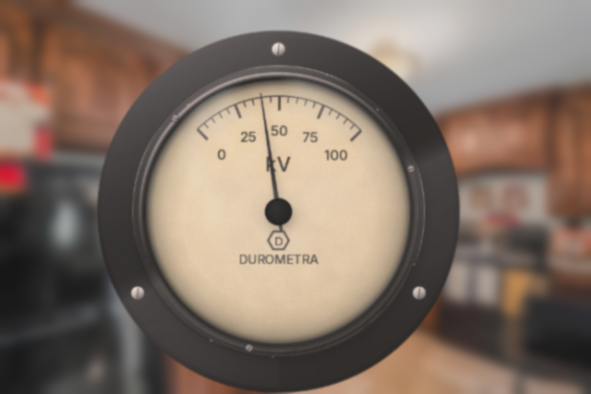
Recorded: {"value": 40, "unit": "kV"}
